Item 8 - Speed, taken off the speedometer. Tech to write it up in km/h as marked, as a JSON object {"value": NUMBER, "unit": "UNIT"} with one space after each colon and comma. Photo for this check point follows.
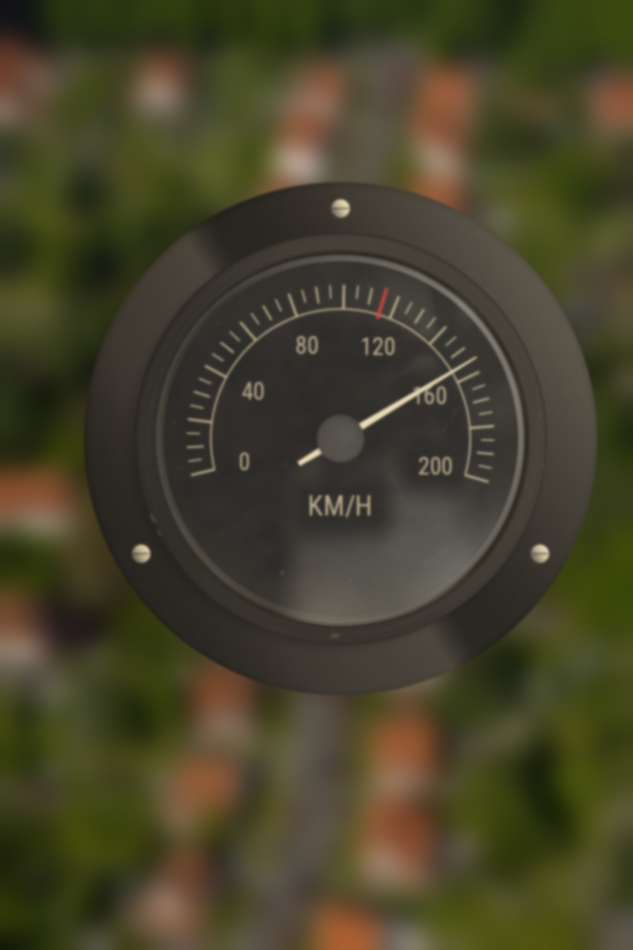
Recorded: {"value": 155, "unit": "km/h"}
